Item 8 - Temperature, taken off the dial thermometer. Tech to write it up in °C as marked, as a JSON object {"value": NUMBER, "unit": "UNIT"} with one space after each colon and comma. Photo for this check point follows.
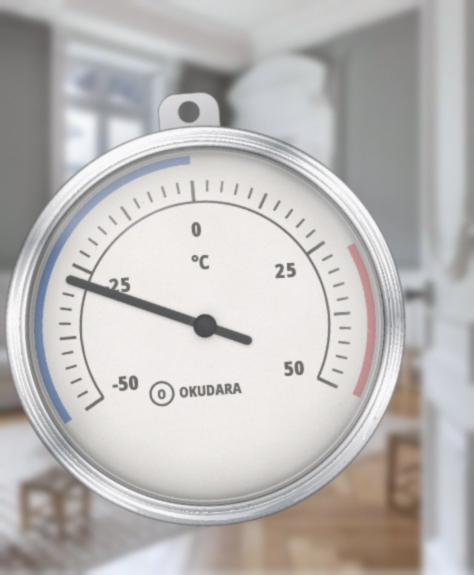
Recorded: {"value": -27.5, "unit": "°C"}
